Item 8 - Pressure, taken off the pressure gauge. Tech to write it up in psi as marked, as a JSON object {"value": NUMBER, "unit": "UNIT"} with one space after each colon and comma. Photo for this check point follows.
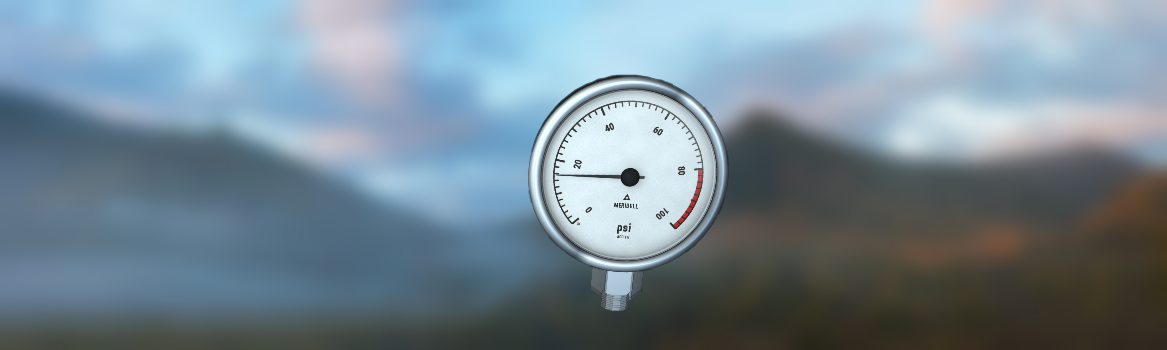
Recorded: {"value": 16, "unit": "psi"}
